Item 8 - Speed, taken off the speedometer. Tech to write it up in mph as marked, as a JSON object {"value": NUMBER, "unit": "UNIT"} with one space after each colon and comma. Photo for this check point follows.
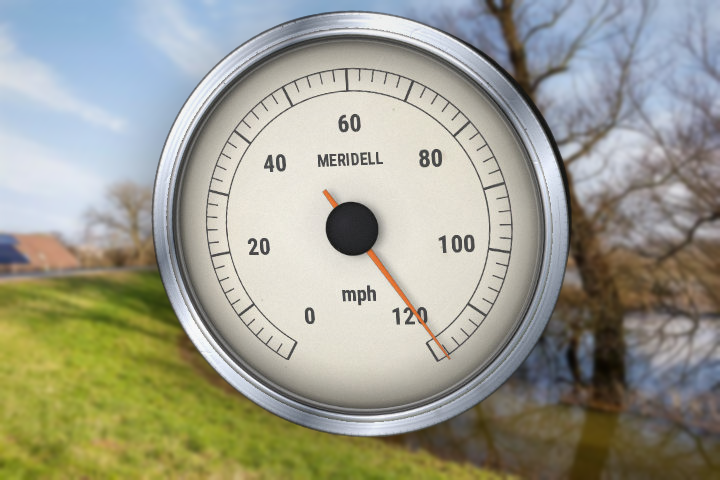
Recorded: {"value": 118, "unit": "mph"}
